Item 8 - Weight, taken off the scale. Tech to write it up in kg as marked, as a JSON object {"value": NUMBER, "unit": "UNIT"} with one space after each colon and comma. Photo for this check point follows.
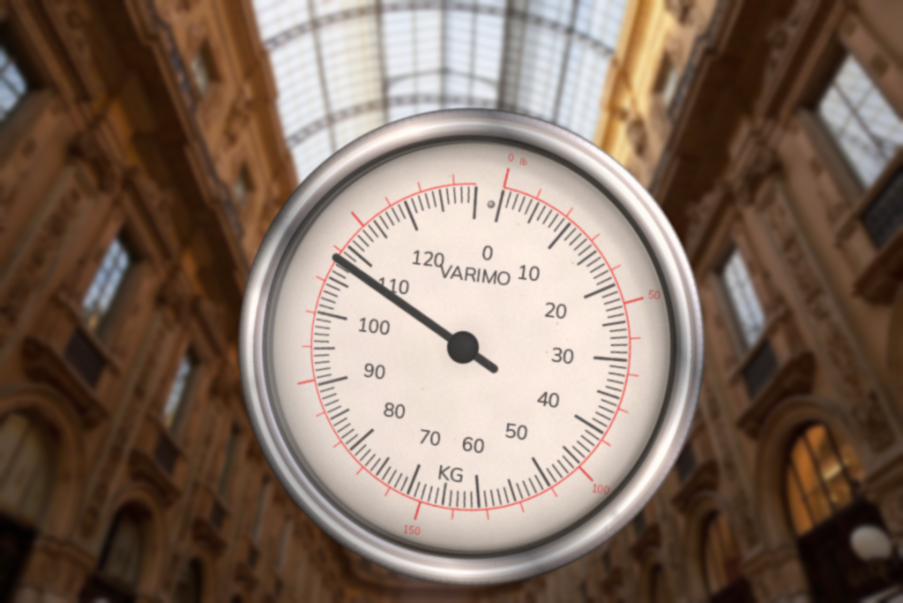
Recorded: {"value": 108, "unit": "kg"}
